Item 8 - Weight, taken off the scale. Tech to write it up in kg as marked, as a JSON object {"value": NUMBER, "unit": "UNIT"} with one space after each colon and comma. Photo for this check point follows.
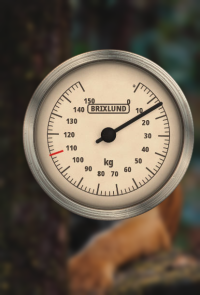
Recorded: {"value": 14, "unit": "kg"}
